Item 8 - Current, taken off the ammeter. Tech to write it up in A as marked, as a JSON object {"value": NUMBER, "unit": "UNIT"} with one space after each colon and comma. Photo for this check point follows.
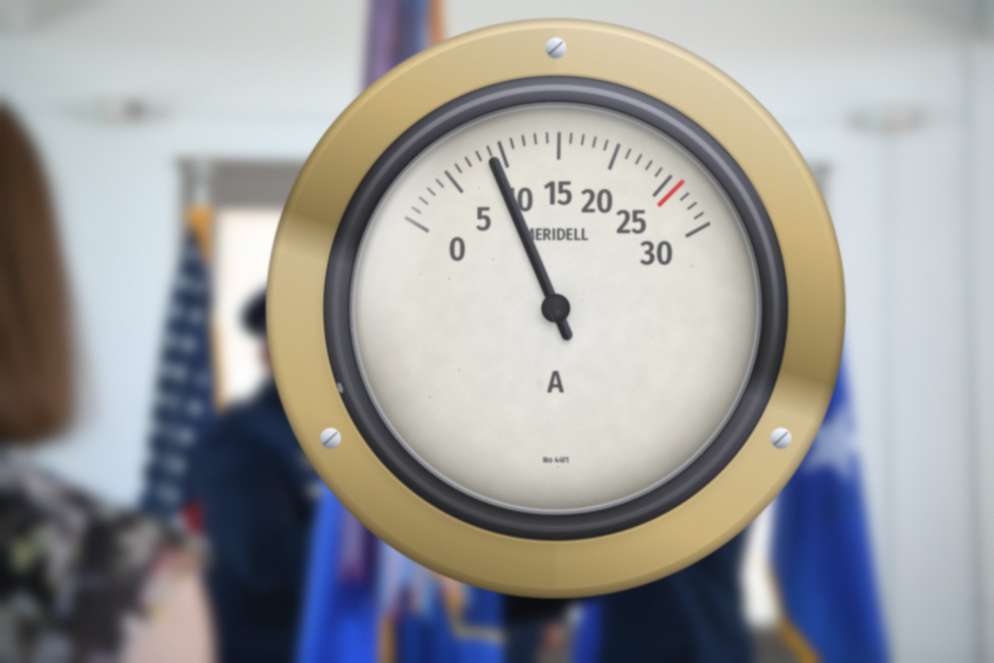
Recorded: {"value": 9, "unit": "A"}
